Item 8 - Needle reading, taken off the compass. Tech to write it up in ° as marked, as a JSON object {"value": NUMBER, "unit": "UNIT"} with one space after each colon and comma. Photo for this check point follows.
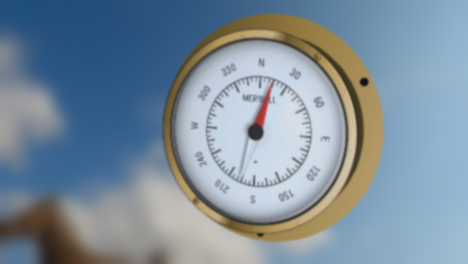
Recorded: {"value": 15, "unit": "°"}
